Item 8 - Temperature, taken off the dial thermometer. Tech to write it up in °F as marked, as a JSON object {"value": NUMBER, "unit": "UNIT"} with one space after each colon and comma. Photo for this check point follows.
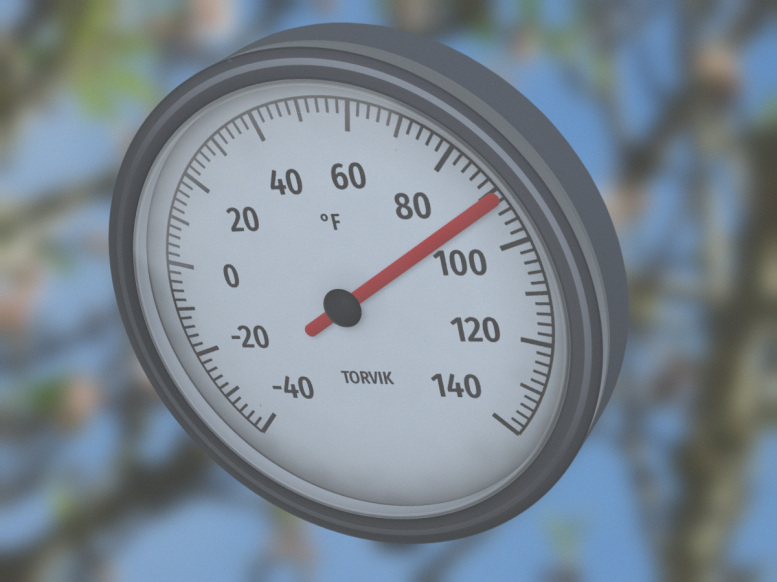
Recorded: {"value": 91, "unit": "°F"}
